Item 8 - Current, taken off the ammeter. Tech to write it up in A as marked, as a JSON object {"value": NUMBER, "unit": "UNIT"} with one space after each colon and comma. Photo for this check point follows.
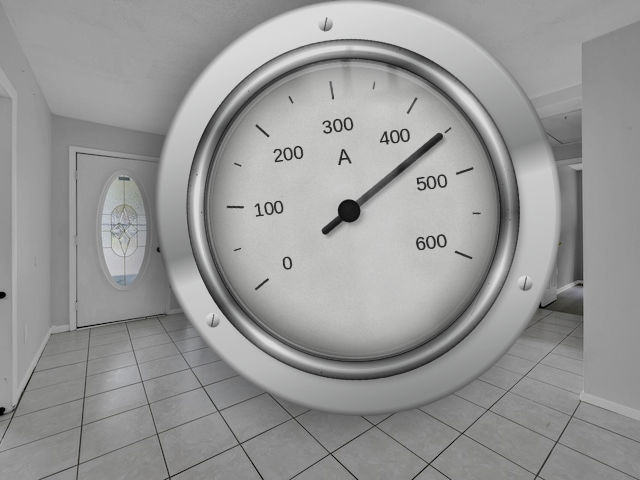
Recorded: {"value": 450, "unit": "A"}
